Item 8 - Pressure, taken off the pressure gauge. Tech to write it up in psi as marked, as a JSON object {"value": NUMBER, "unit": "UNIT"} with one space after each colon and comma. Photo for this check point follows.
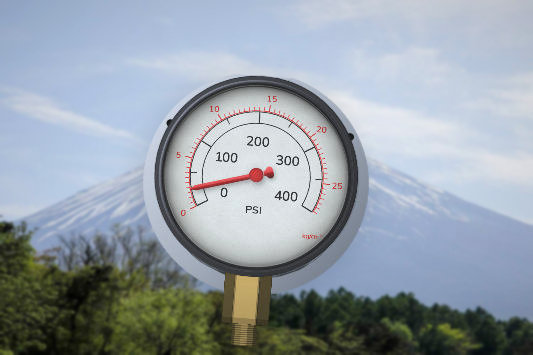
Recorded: {"value": 25, "unit": "psi"}
